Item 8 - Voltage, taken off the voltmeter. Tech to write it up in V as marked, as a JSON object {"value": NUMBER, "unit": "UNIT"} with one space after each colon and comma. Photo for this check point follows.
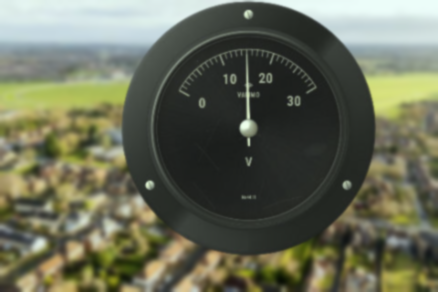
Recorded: {"value": 15, "unit": "V"}
